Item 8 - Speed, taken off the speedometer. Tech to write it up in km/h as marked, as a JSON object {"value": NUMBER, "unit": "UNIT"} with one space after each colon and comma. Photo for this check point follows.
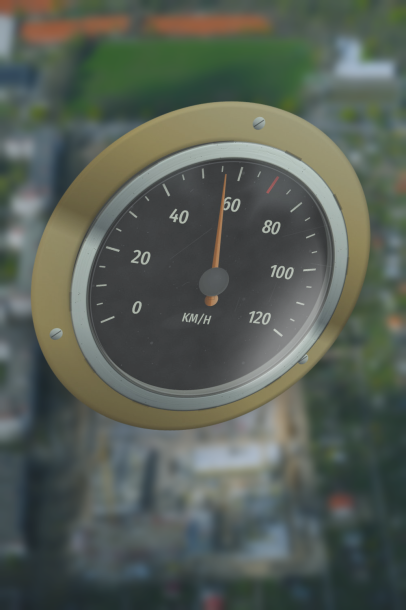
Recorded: {"value": 55, "unit": "km/h"}
